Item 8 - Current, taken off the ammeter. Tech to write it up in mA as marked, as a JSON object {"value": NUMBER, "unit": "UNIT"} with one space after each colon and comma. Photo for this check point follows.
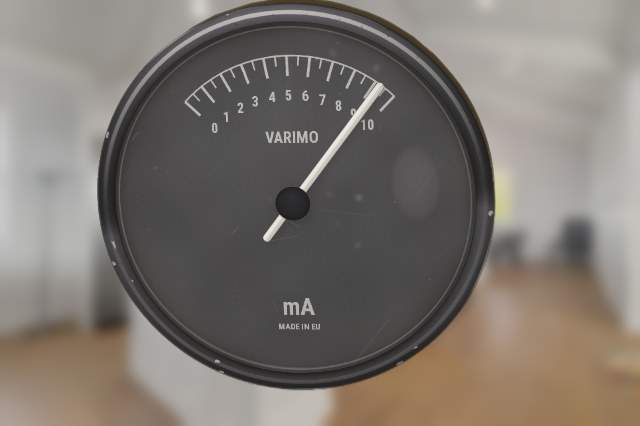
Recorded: {"value": 9.25, "unit": "mA"}
